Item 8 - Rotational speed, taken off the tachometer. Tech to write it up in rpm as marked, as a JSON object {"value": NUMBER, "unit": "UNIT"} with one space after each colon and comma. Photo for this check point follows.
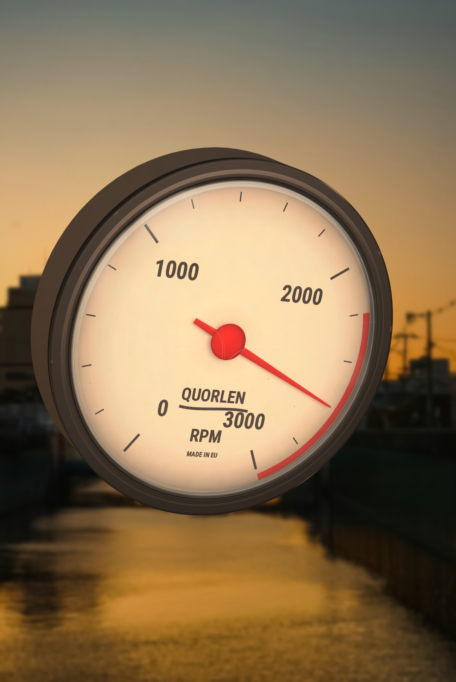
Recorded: {"value": 2600, "unit": "rpm"}
